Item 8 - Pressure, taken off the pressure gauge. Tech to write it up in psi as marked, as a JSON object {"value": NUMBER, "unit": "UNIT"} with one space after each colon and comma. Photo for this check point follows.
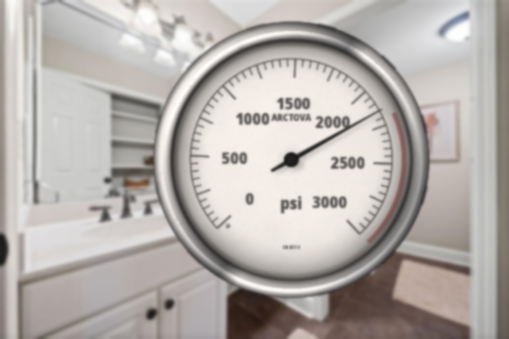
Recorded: {"value": 2150, "unit": "psi"}
